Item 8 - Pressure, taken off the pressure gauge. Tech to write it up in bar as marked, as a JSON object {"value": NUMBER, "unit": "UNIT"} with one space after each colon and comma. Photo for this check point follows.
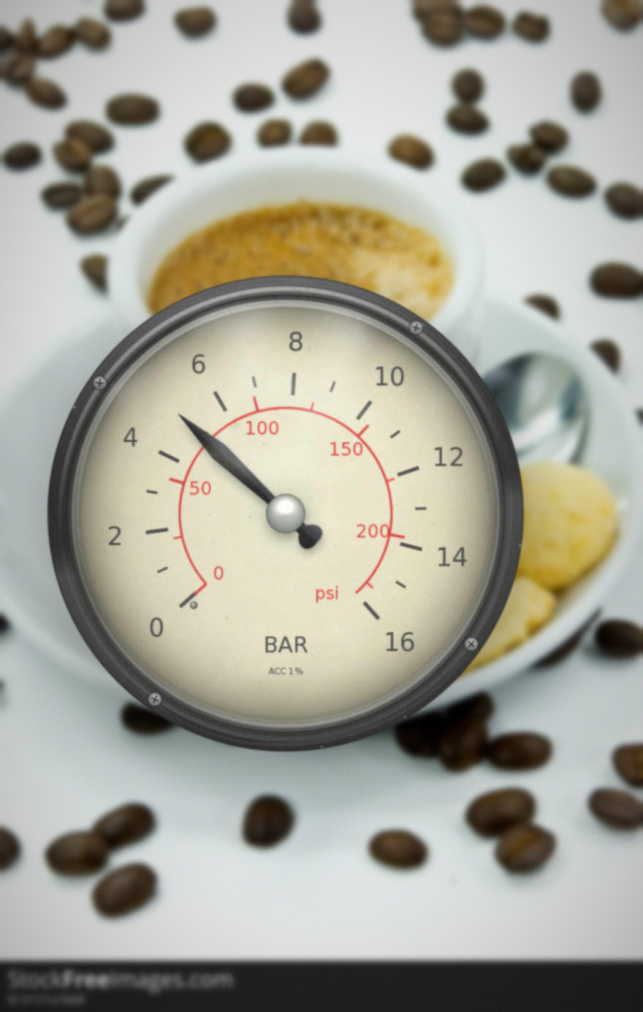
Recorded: {"value": 5, "unit": "bar"}
